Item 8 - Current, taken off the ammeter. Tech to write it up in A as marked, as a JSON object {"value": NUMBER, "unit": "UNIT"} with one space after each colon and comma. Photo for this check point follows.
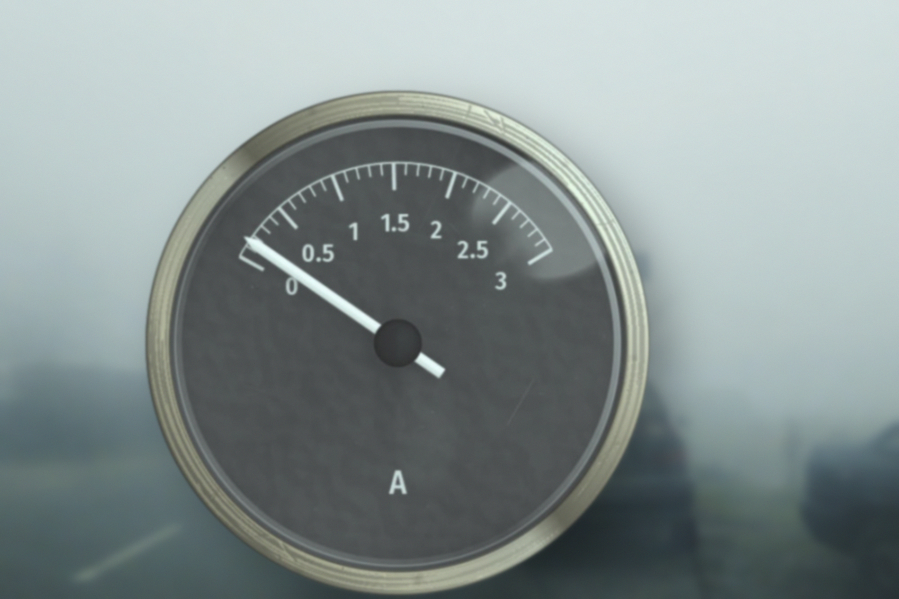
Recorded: {"value": 0.15, "unit": "A"}
